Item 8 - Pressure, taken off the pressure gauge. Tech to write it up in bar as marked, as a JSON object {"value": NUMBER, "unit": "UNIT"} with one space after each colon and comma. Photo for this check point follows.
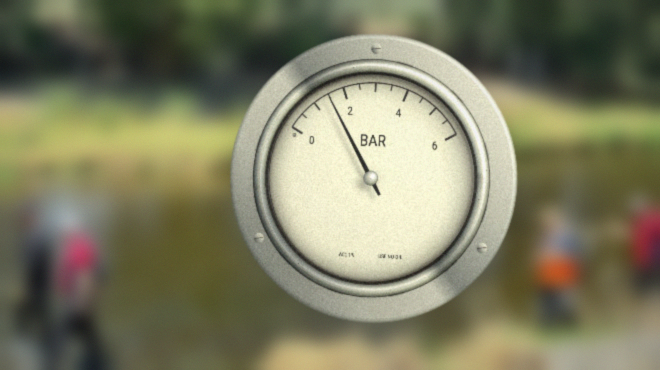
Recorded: {"value": 1.5, "unit": "bar"}
